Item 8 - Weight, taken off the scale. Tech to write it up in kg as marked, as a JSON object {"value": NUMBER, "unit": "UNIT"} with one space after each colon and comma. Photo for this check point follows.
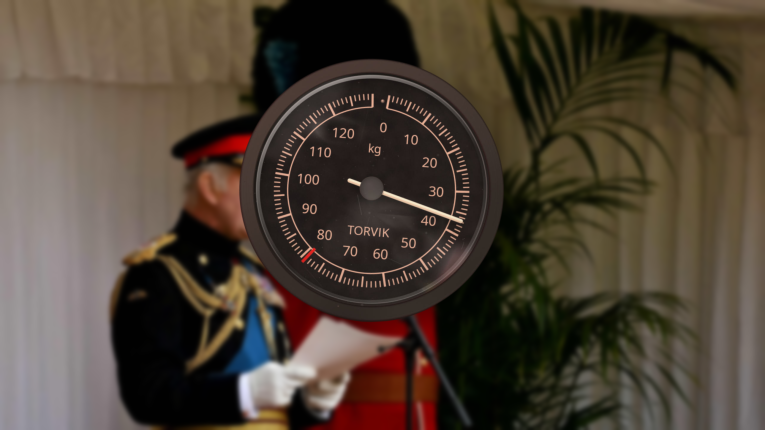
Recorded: {"value": 37, "unit": "kg"}
